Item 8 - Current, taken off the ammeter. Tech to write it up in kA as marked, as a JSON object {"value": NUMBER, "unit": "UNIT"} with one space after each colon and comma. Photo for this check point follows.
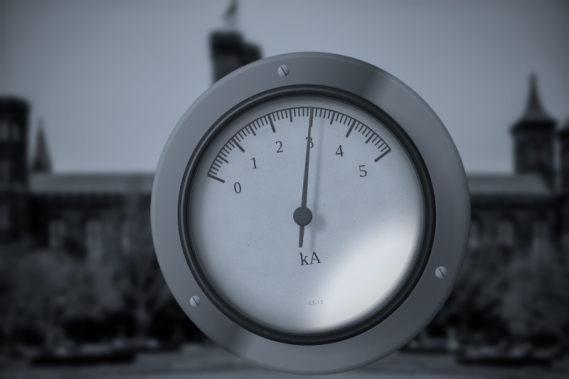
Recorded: {"value": 3, "unit": "kA"}
